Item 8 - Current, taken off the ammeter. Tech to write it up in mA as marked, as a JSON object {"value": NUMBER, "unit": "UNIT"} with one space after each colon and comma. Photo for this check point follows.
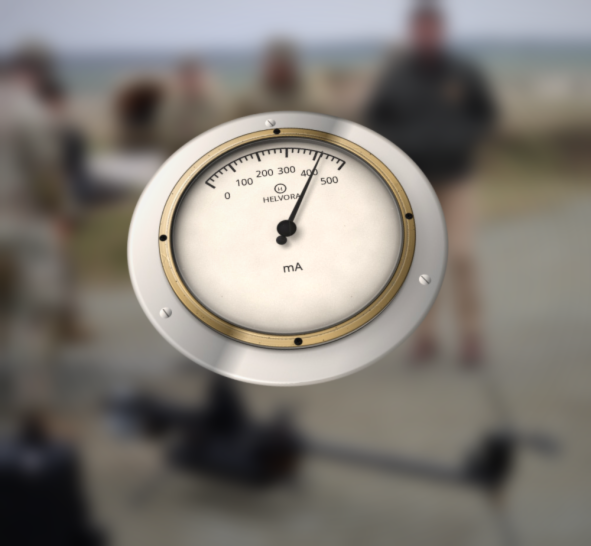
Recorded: {"value": 420, "unit": "mA"}
